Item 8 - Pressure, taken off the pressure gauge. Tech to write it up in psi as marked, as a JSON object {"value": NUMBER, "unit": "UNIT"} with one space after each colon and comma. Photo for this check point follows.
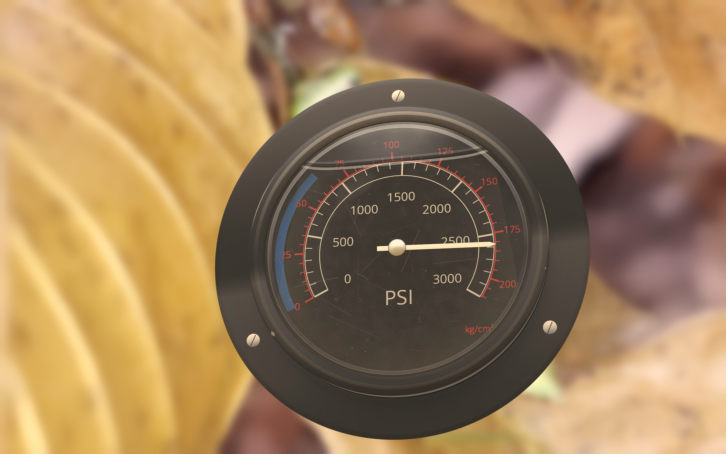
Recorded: {"value": 2600, "unit": "psi"}
